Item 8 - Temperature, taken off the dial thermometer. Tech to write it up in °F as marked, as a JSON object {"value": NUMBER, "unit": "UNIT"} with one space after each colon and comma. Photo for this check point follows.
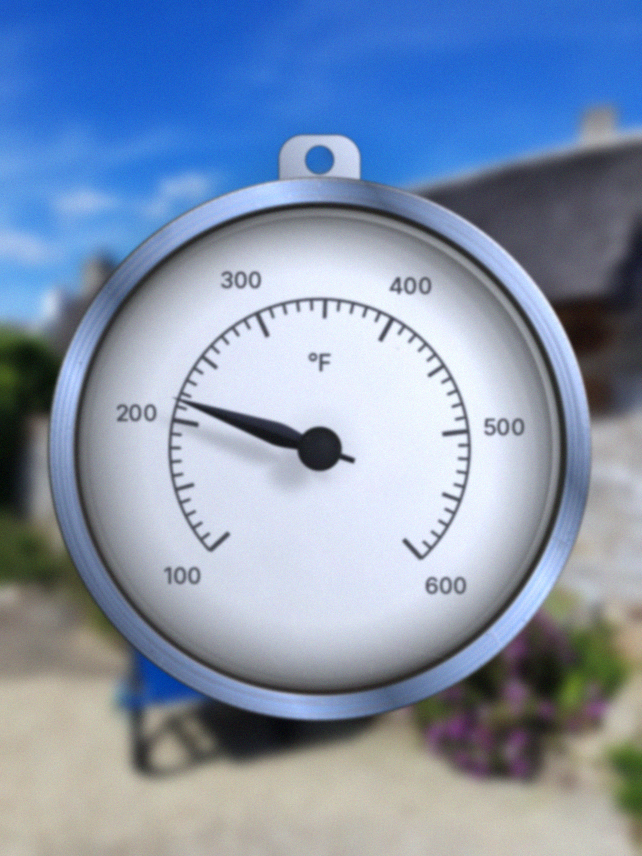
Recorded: {"value": 215, "unit": "°F"}
